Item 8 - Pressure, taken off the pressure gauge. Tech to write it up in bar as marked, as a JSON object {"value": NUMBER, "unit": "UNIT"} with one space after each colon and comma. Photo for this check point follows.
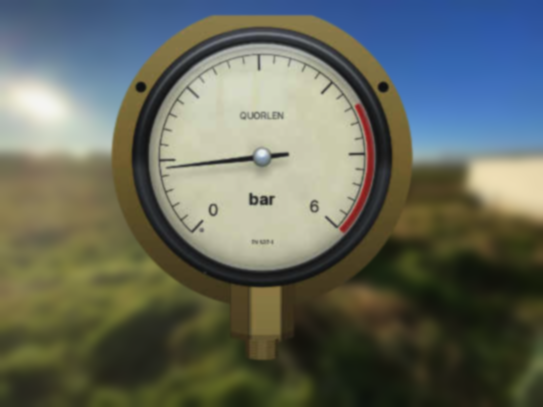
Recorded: {"value": 0.9, "unit": "bar"}
